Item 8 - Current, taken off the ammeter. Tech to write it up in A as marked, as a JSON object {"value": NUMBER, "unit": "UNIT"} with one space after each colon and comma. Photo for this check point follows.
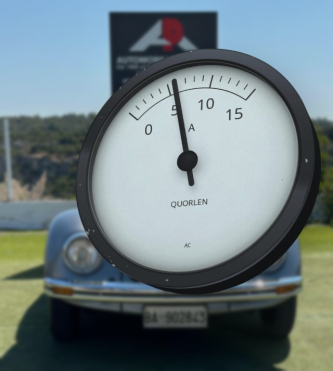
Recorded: {"value": 6, "unit": "A"}
